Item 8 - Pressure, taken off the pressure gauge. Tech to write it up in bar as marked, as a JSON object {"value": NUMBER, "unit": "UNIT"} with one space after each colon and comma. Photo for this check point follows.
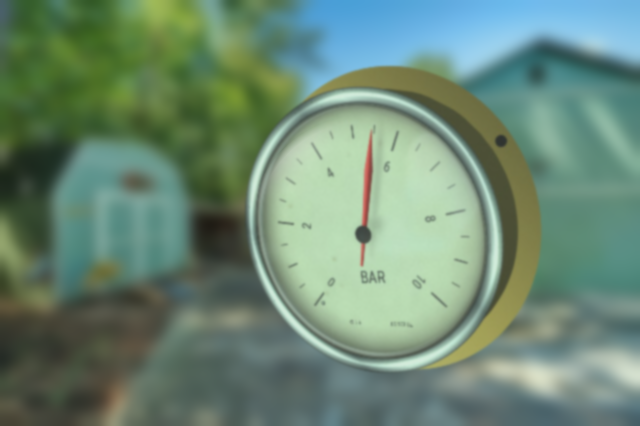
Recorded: {"value": 5.5, "unit": "bar"}
